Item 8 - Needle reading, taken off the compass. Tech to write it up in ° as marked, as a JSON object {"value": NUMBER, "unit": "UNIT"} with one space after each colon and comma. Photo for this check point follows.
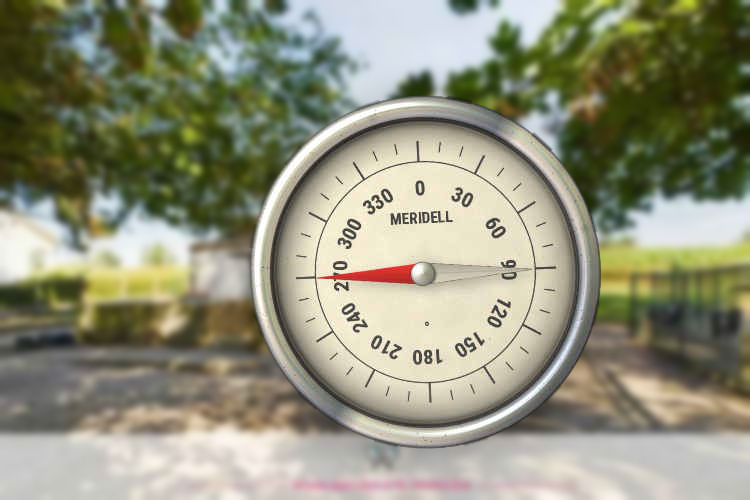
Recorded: {"value": 270, "unit": "°"}
